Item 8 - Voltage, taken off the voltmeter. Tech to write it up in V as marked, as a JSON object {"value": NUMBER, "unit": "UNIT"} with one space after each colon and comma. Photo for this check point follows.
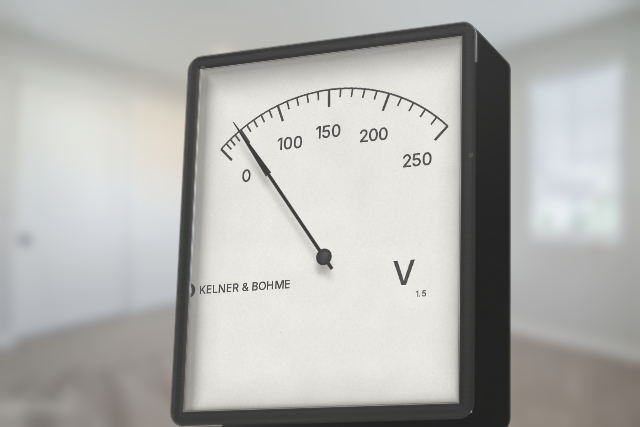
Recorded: {"value": 50, "unit": "V"}
